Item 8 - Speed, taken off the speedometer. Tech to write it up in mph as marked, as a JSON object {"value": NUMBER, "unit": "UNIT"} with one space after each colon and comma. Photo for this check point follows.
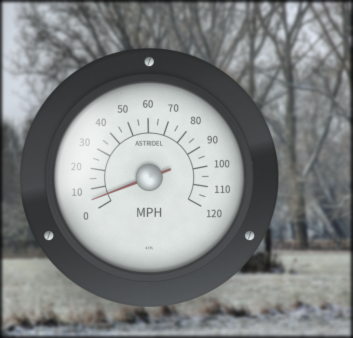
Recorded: {"value": 5, "unit": "mph"}
